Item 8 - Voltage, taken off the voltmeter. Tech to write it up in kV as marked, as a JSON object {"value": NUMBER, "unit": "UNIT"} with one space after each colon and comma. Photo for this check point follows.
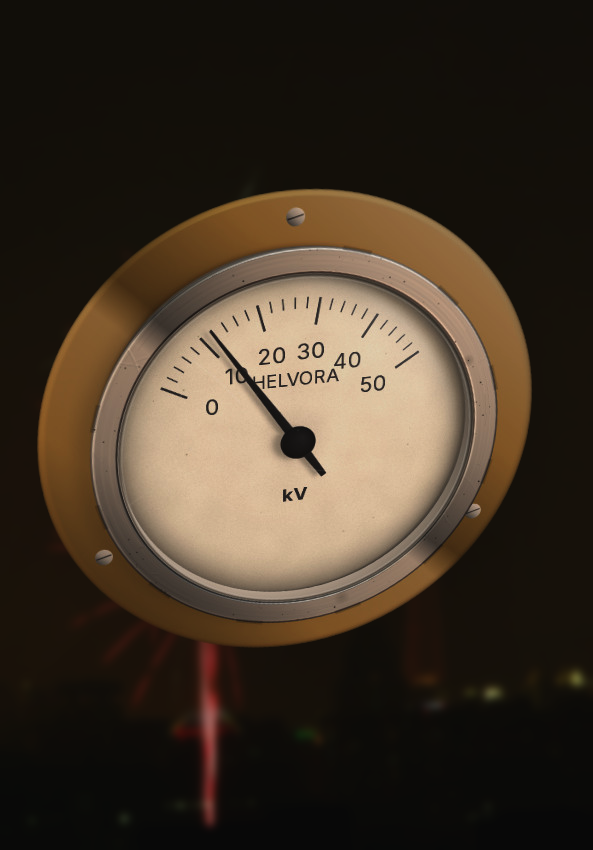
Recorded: {"value": 12, "unit": "kV"}
